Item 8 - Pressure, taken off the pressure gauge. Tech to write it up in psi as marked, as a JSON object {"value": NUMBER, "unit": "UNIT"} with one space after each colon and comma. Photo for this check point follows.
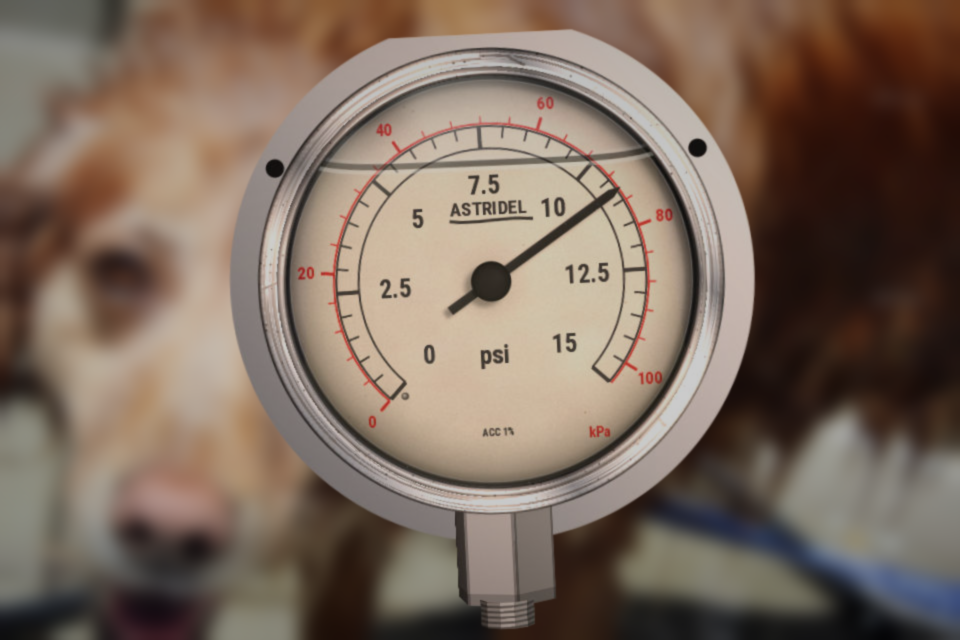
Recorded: {"value": 10.75, "unit": "psi"}
